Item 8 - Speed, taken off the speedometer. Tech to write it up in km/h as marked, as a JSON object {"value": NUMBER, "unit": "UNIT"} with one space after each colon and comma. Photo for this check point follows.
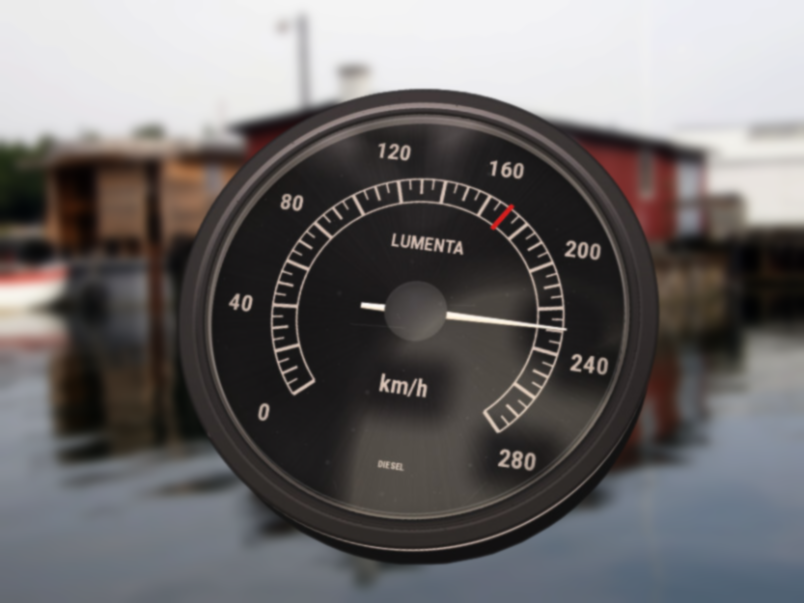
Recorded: {"value": 230, "unit": "km/h"}
